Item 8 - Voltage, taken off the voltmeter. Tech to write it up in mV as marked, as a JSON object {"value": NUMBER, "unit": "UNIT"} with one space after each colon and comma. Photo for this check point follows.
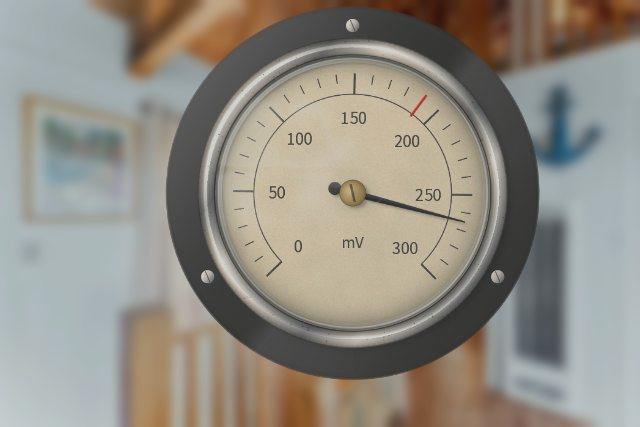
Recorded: {"value": 265, "unit": "mV"}
